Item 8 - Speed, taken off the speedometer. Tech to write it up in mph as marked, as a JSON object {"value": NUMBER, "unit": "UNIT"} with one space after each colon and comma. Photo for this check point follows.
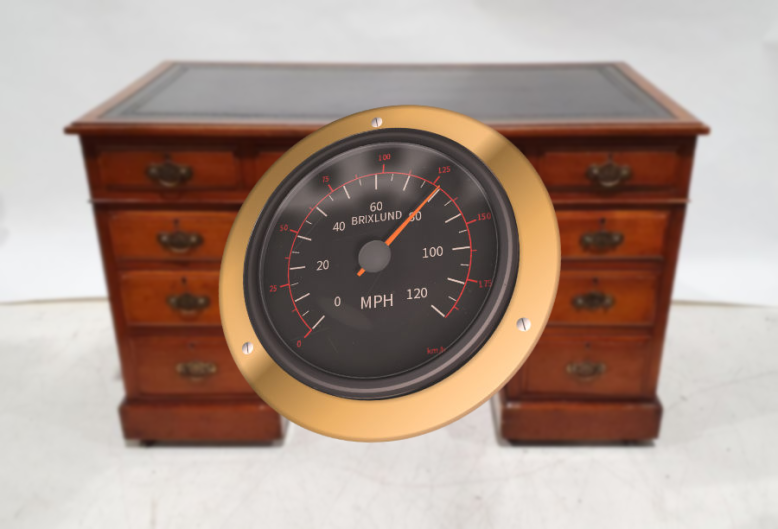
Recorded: {"value": 80, "unit": "mph"}
